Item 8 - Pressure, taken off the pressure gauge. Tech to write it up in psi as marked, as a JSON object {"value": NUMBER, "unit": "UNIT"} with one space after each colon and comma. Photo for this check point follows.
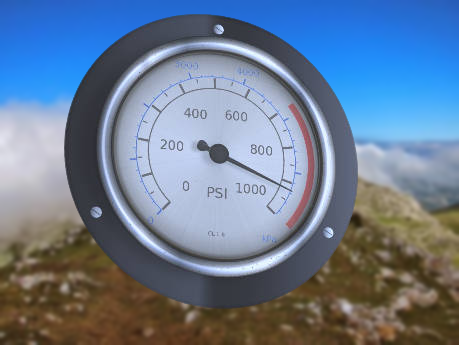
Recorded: {"value": 925, "unit": "psi"}
